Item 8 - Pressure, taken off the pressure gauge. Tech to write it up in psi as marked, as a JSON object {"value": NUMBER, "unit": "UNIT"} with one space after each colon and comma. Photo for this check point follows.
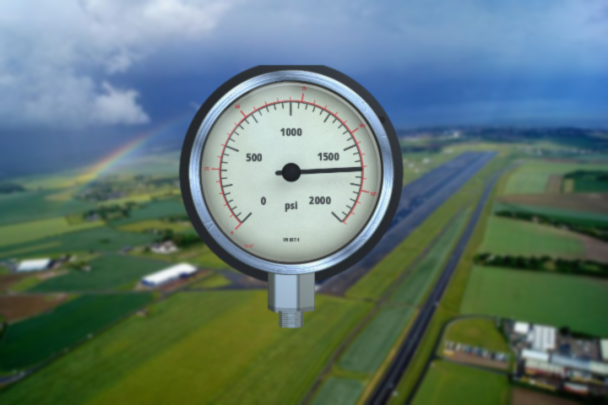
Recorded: {"value": 1650, "unit": "psi"}
